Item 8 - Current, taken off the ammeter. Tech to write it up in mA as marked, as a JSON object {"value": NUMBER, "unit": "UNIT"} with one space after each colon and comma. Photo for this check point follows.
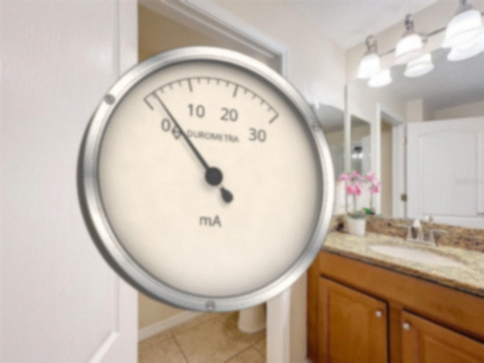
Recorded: {"value": 2, "unit": "mA"}
